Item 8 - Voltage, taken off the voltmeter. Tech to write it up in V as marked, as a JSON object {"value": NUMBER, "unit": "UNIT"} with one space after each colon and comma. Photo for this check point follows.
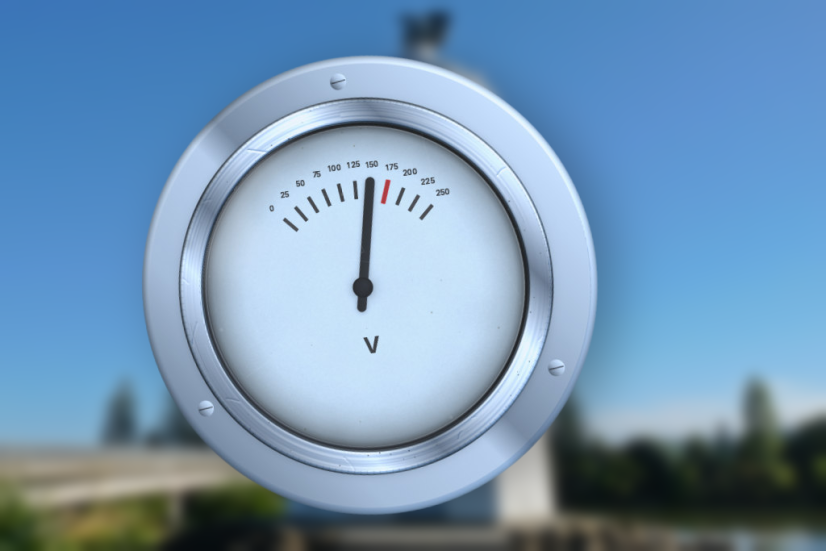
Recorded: {"value": 150, "unit": "V"}
